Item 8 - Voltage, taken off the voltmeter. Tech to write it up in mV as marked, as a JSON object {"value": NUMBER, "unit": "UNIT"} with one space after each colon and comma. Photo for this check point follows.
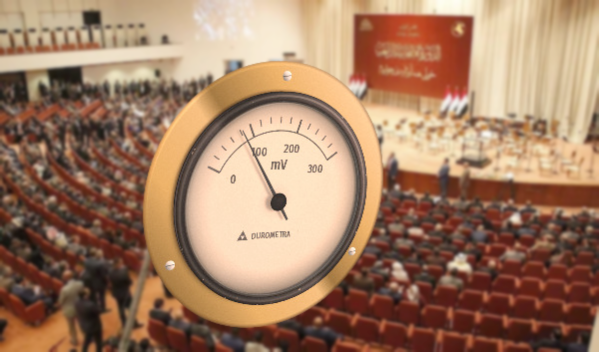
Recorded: {"value": 80, "unit": "mV"}
